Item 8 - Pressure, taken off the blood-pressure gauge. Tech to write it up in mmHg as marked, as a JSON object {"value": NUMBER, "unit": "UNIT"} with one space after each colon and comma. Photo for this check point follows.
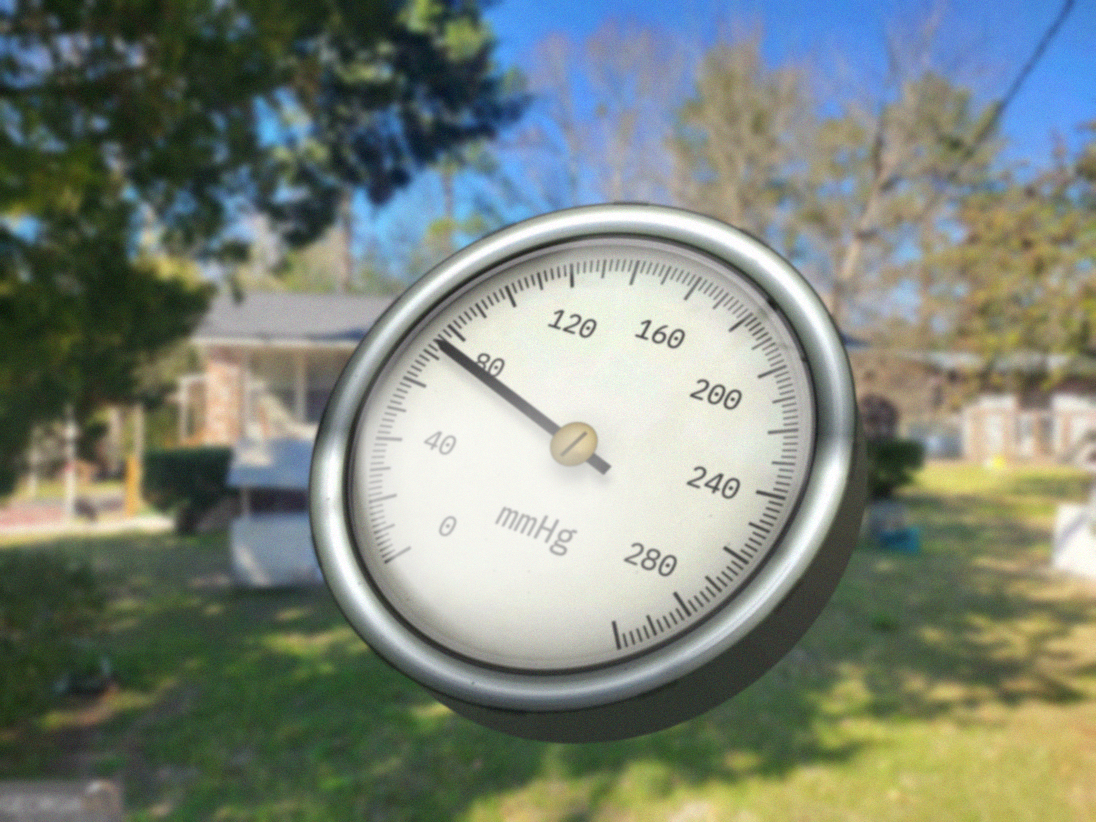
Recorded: {"value": 74, "unit": "mmHg"}
